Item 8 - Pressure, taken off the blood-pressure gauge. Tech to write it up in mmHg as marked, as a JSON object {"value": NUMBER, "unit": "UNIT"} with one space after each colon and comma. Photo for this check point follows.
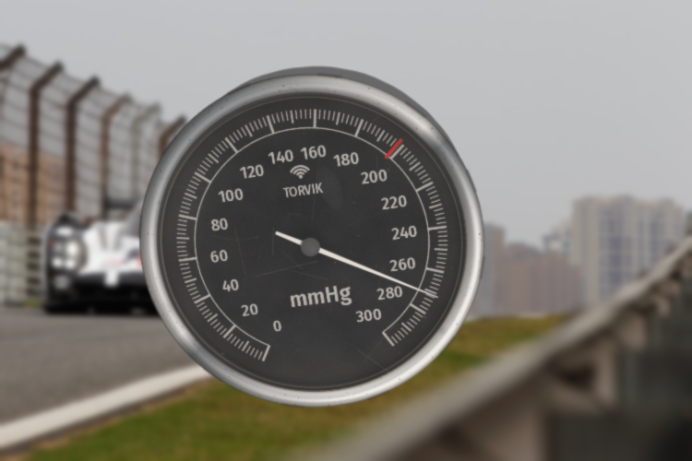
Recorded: {"value": 270, "unit": "mmHg"}
